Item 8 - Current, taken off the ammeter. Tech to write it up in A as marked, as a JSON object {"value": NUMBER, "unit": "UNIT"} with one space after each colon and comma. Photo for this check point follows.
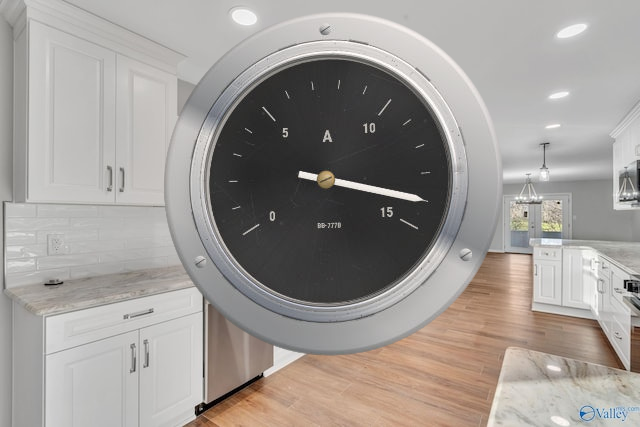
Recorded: {"value": 14, "unit": "A"}
